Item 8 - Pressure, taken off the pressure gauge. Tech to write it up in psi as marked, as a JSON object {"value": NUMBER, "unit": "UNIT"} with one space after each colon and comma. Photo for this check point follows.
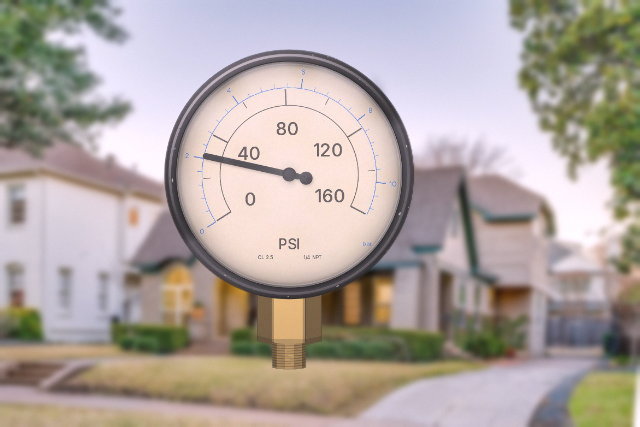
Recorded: {"value": 30, "unit": "psi"}
